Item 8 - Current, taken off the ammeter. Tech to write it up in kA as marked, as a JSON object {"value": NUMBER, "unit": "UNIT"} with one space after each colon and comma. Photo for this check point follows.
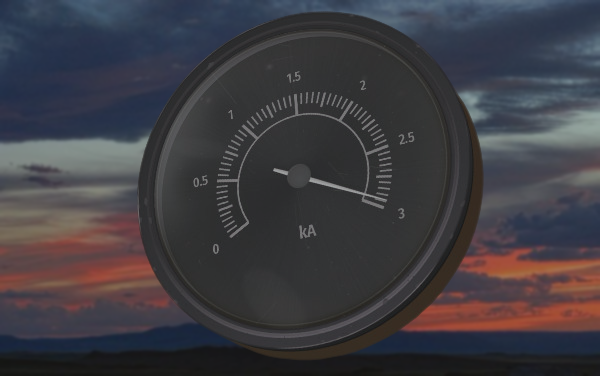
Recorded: {"value": 2.95, "unit": "kA"}
